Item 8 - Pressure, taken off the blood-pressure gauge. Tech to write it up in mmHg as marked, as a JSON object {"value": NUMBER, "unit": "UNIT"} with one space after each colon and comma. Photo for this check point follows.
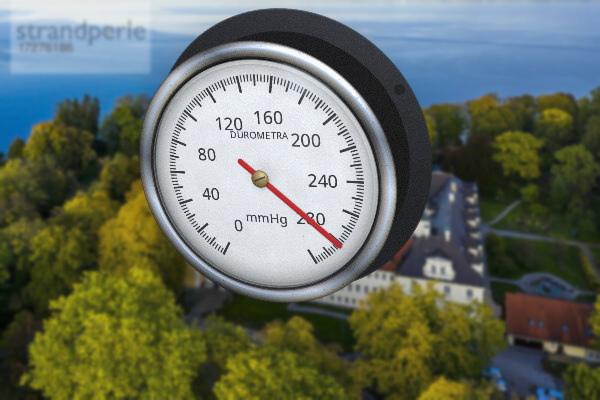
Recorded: {"value": 280, "unit": "mmHg"}
